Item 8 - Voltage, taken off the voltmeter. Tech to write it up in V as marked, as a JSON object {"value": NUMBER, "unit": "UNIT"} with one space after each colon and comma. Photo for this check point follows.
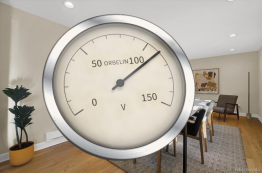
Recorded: {"value": 110, "unit": "V"}
